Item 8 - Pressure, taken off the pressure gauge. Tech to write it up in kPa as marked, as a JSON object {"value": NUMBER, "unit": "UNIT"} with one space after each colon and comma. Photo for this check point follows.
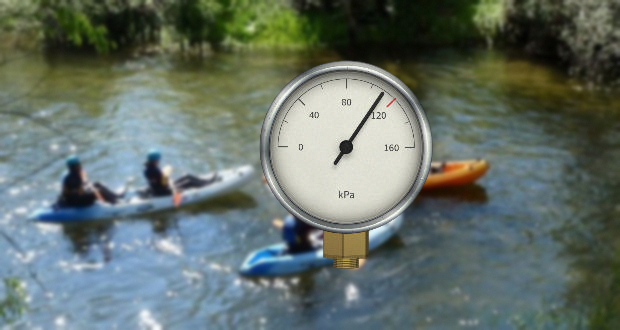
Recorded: {"value": 110, "unit": "kPa"}
